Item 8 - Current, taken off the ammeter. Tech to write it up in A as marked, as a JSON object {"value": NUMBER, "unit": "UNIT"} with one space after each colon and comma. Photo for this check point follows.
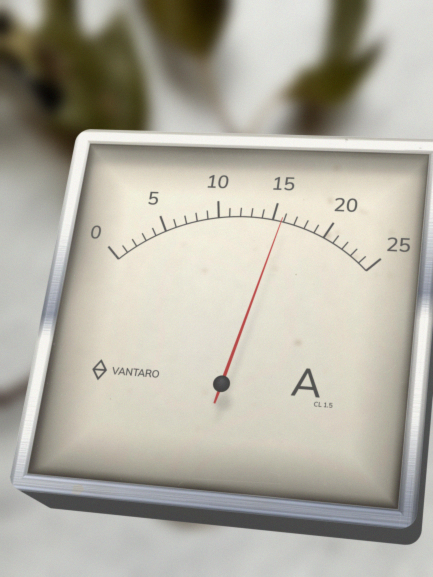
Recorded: {"value": 16, "unit": "A"}
